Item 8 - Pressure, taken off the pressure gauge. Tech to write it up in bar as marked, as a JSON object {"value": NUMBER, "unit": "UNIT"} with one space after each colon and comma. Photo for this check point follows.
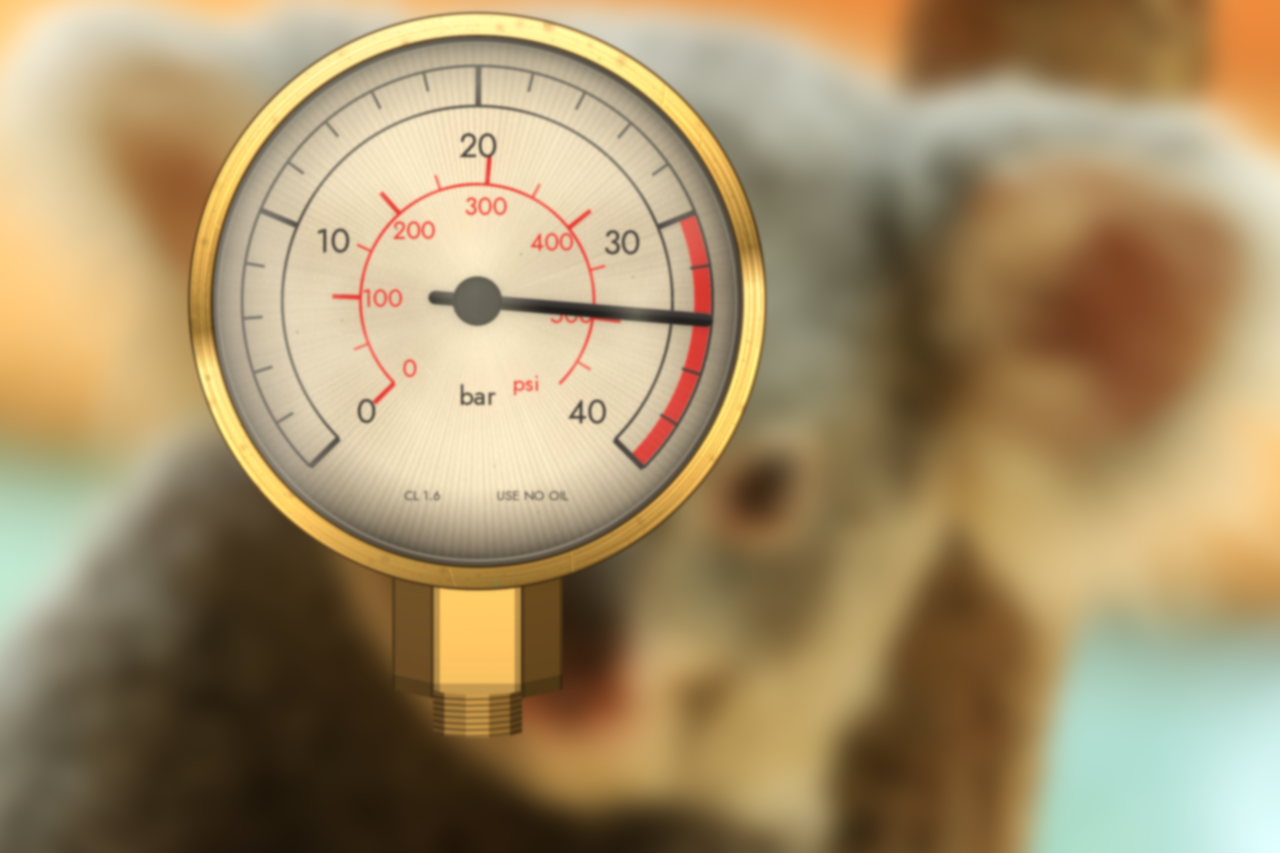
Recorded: {"value": 34, "unit": "bar"}
